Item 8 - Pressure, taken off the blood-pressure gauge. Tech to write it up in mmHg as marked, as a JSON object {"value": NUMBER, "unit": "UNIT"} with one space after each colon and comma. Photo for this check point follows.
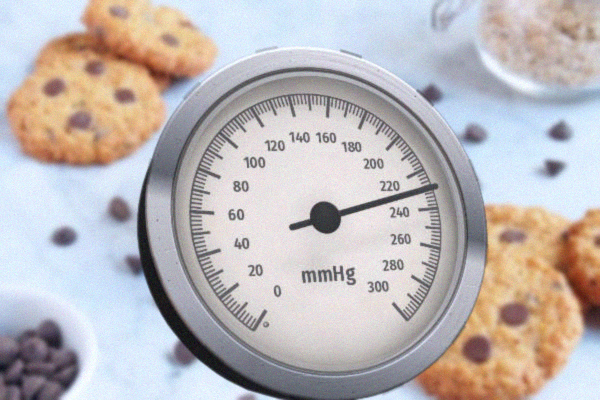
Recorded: {"value": 230, "unit": "mmHg"}
